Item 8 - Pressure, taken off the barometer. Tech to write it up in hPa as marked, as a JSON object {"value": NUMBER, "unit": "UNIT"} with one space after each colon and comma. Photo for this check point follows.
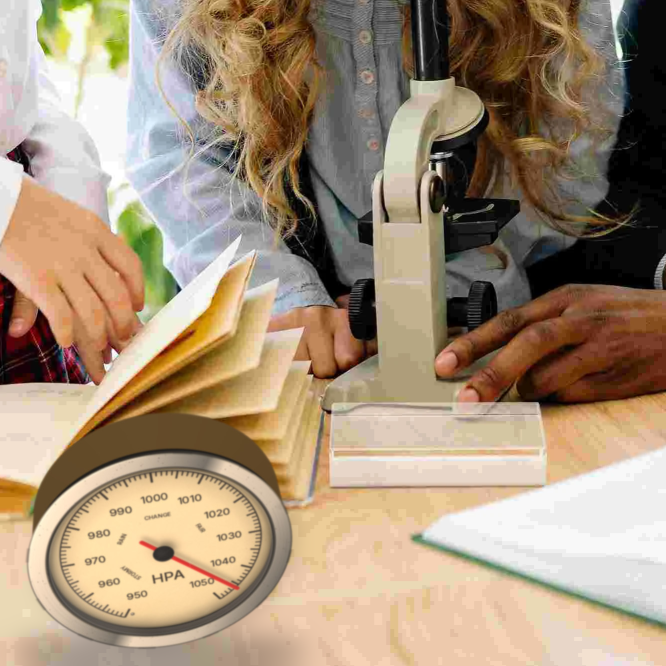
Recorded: {"value": 1045, "unit": "hPa"}
